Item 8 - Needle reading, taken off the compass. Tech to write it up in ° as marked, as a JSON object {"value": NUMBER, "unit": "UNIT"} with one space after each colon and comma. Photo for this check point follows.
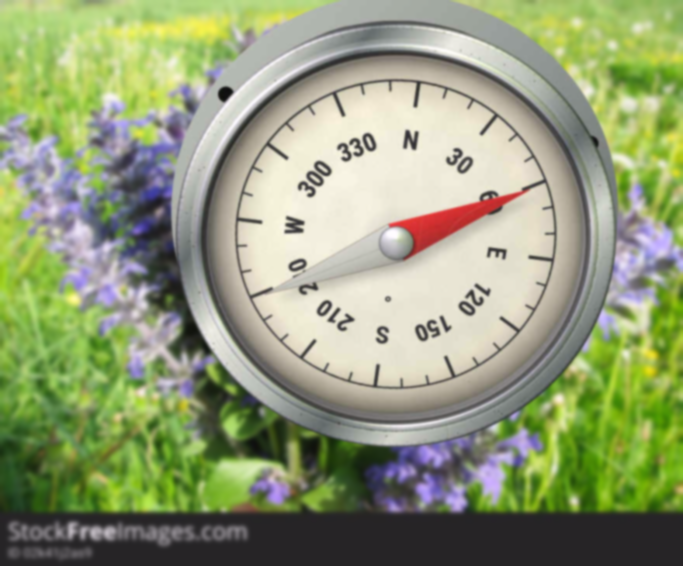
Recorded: {"value": 60, "unit": "°"}
